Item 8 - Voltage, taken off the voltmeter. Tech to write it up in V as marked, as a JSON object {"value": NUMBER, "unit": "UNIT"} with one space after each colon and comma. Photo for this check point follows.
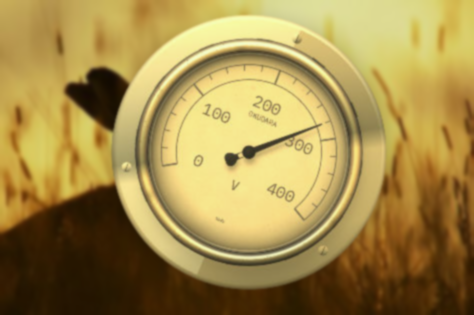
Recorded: {"value": 280, "unit": "V"}
